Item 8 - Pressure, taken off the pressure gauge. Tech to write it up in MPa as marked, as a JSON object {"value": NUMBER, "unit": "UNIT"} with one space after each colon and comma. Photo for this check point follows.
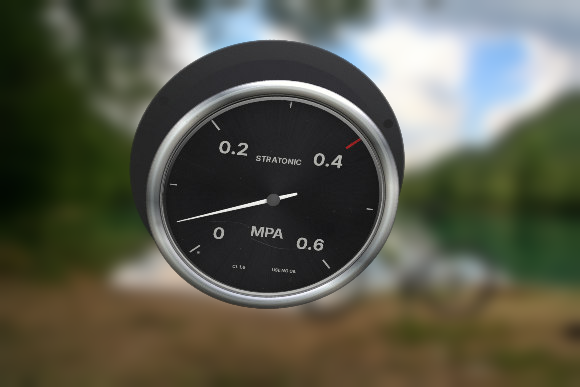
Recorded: {"value": 0.05, "unit": "MPa"}
